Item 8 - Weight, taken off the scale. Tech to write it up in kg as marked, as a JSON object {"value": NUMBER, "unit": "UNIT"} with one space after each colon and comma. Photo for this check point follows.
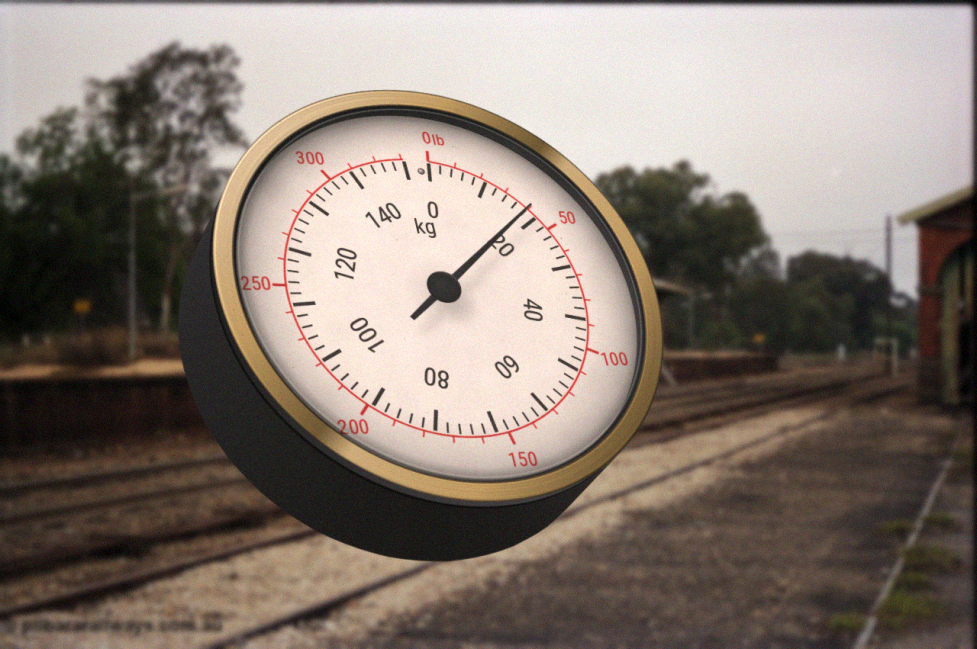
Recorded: {"value": 18, "unit": "kg"}
